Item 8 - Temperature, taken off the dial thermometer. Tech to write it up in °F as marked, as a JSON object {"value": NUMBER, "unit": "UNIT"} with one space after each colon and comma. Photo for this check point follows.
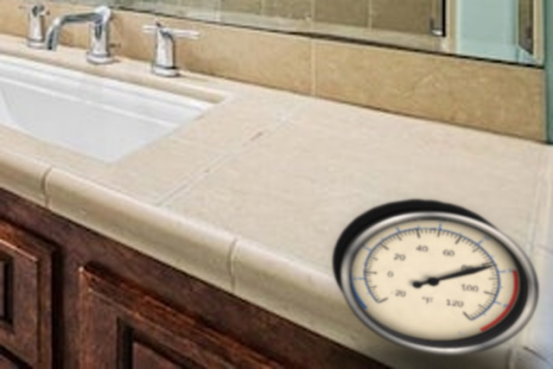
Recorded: {"value": 80, "unit": "°F"}
